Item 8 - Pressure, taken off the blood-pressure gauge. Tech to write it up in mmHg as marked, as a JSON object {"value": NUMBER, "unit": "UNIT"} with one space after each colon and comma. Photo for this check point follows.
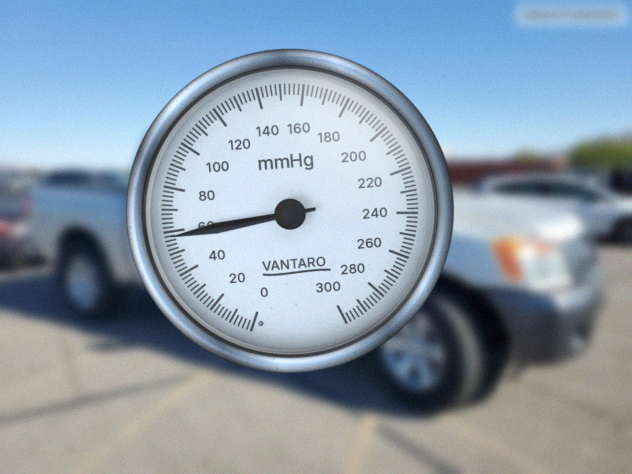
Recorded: {"value": 58, "unit": "mmHg"}
